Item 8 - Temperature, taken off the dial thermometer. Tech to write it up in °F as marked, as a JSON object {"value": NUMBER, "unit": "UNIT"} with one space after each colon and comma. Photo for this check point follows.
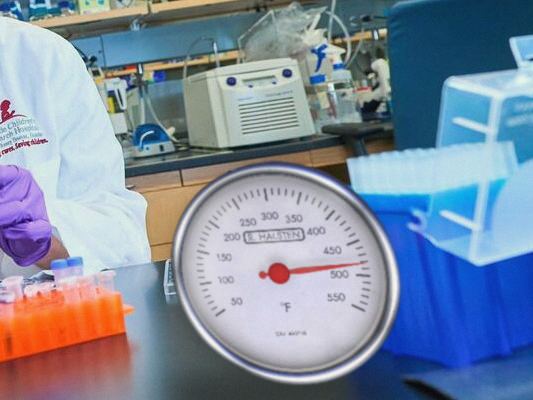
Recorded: {"value": 480, "unit": "°F"}
